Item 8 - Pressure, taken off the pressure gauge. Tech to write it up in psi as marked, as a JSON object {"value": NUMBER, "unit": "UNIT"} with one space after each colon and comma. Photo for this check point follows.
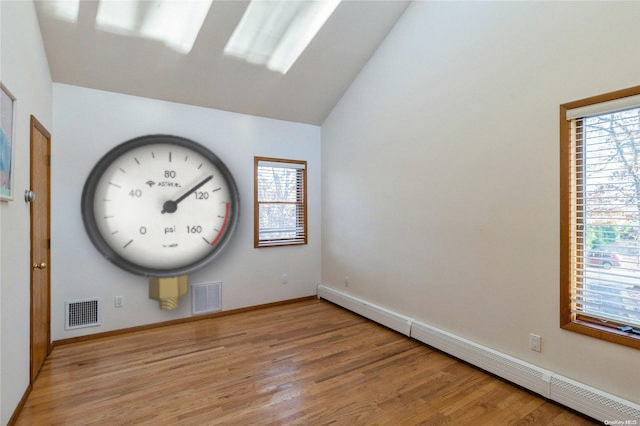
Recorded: {"value": 110, "unit": "psi"}
